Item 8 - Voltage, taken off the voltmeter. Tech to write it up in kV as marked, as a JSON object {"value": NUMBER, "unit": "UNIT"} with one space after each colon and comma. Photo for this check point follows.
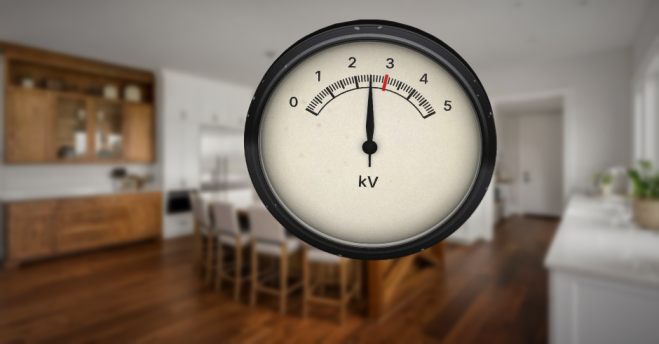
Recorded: {"value": 2.5, "unit": "kV"}
